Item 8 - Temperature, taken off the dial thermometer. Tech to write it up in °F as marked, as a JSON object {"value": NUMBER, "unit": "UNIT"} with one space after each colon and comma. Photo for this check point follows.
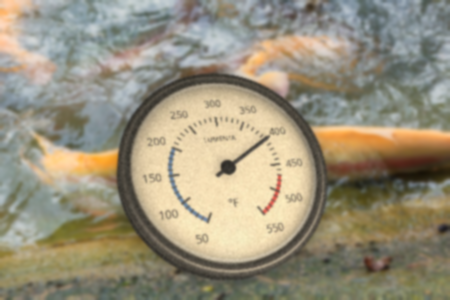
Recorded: {"value": 400, "unit": "°F"}
